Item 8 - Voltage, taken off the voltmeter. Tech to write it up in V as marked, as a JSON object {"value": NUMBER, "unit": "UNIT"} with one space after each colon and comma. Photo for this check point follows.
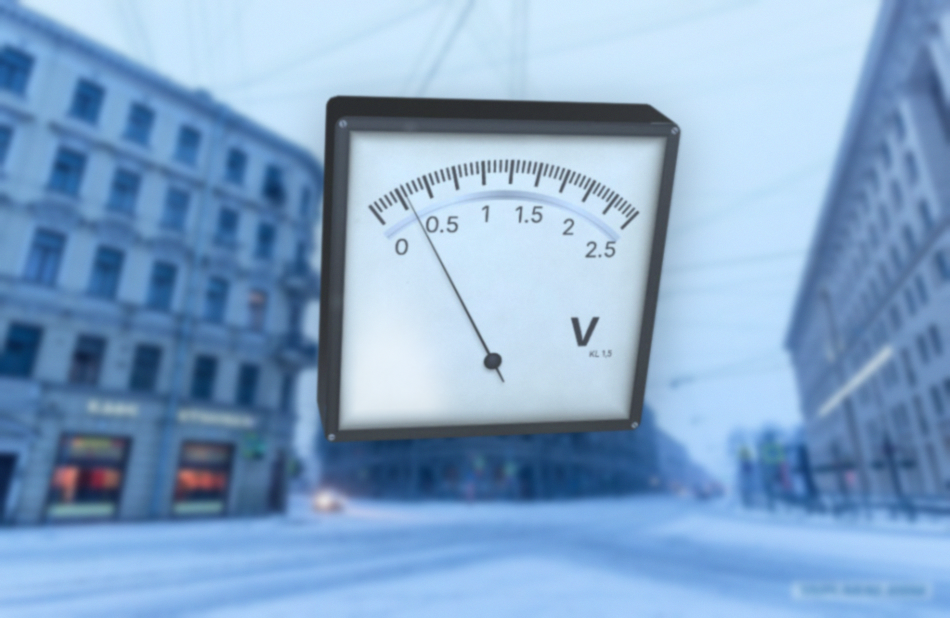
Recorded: {"value": 0.3, "unit": "V"}
